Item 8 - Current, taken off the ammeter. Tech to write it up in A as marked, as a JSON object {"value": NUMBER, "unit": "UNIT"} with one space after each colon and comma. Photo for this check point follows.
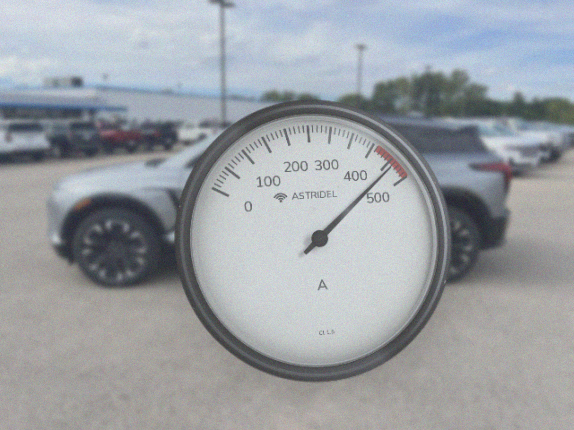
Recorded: {"value": 460, "unit": "A"}
